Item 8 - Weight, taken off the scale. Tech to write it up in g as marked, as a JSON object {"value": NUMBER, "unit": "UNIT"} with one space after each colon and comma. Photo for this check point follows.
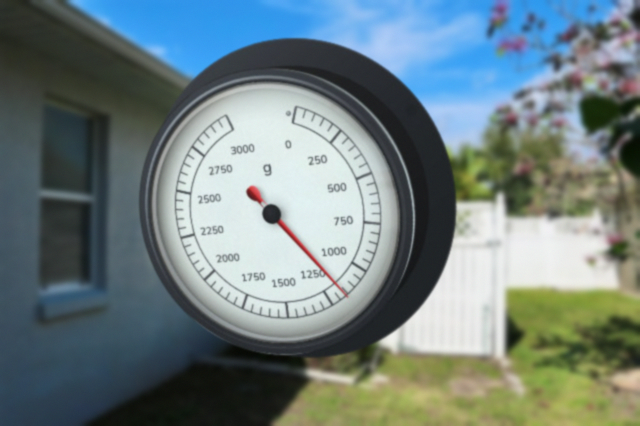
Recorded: {"value": 1150, "unit": "g"}
